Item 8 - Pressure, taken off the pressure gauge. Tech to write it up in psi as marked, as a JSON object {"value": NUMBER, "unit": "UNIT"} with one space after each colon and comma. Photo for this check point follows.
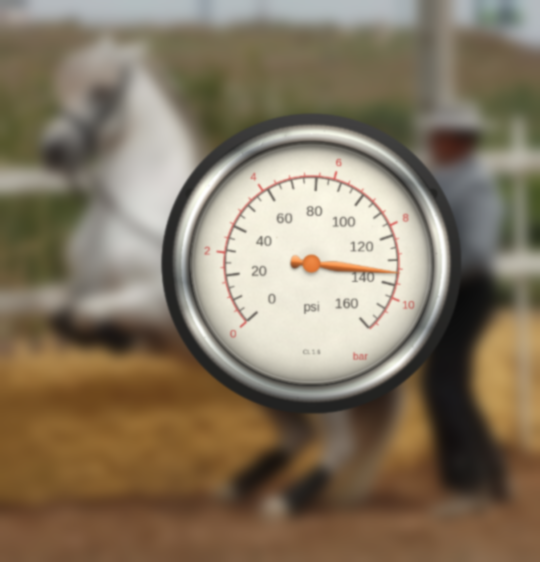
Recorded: {"value": 135, "unit": "psi"}
